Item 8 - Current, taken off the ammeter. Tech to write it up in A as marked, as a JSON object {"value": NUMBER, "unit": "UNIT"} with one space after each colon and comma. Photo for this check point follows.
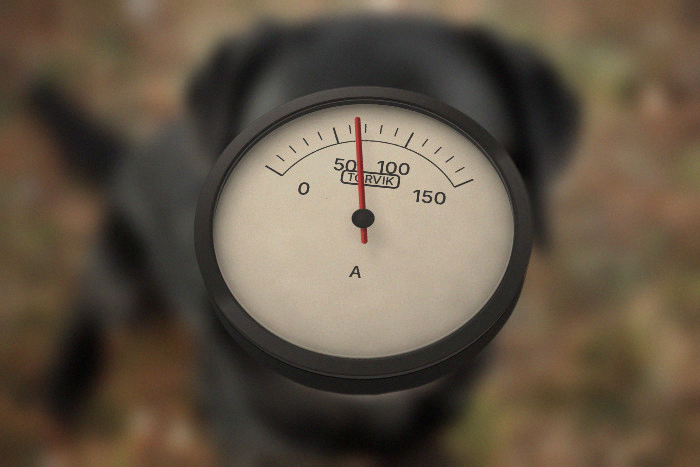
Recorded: {"value": 65, "unit": "A"}
